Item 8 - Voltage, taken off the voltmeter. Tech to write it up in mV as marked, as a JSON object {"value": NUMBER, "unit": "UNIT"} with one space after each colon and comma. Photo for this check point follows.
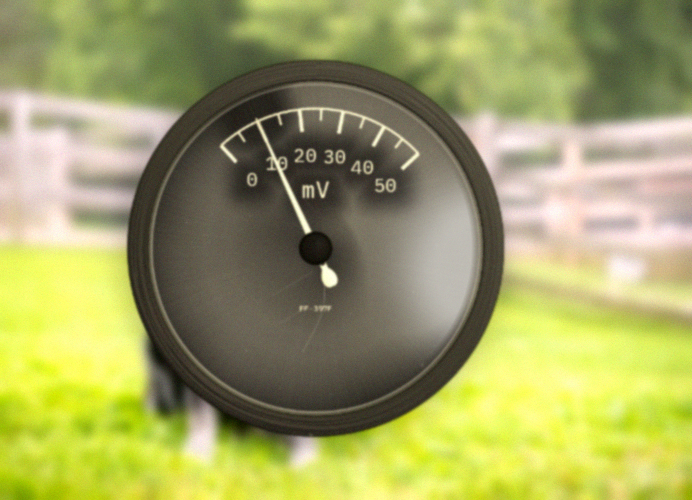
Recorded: {"value": 10, "unit": "mV"}
